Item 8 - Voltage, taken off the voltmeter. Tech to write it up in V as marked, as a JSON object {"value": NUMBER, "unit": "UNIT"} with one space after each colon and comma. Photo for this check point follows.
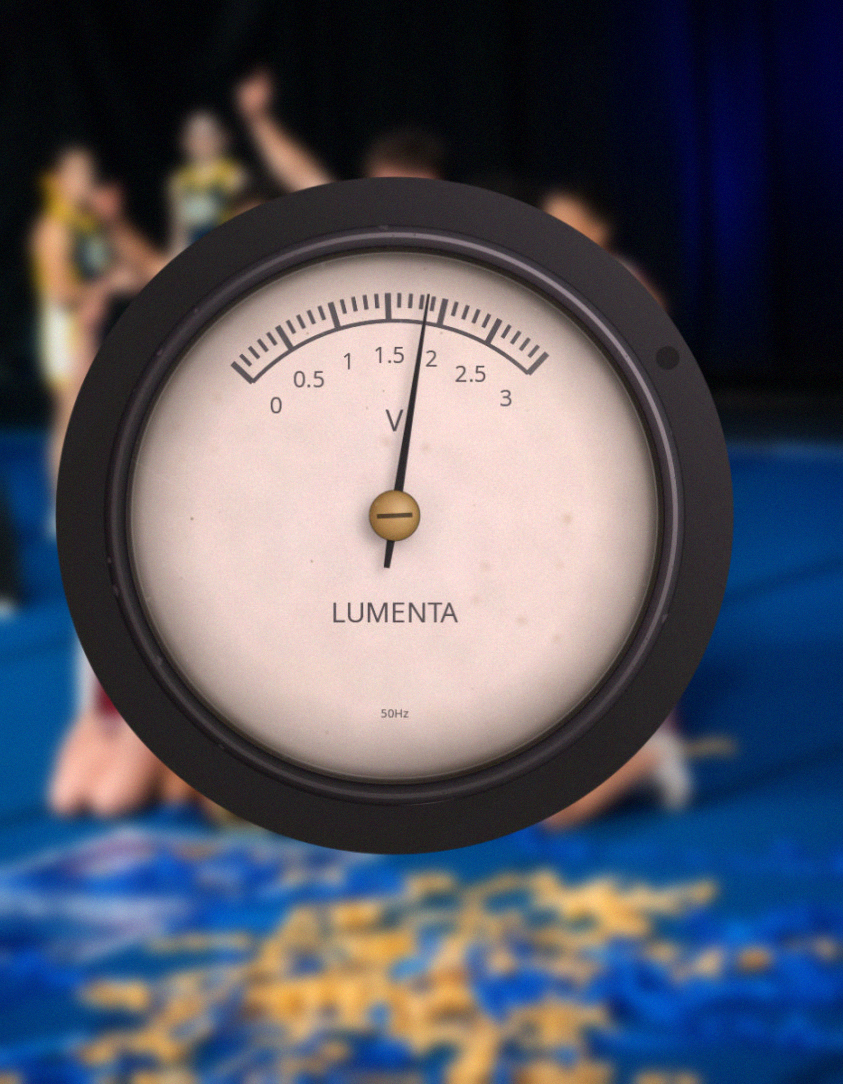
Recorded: {"value": 1.85, "unit": "V"}
